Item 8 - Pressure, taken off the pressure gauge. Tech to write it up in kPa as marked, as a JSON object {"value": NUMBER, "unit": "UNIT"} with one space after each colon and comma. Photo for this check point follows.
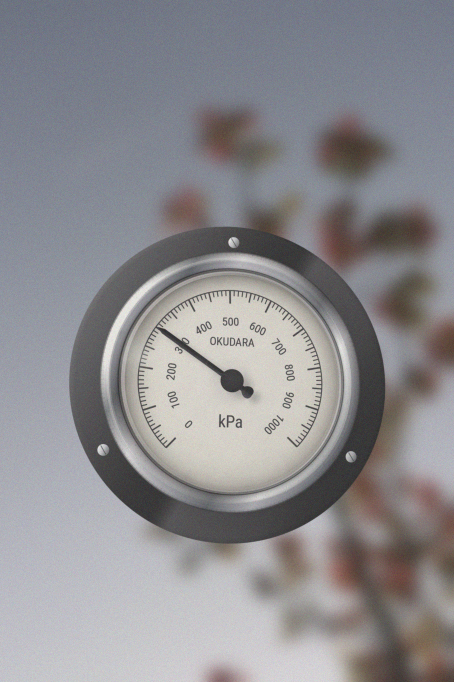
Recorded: {"value": 300, "unit": "kPa"}
